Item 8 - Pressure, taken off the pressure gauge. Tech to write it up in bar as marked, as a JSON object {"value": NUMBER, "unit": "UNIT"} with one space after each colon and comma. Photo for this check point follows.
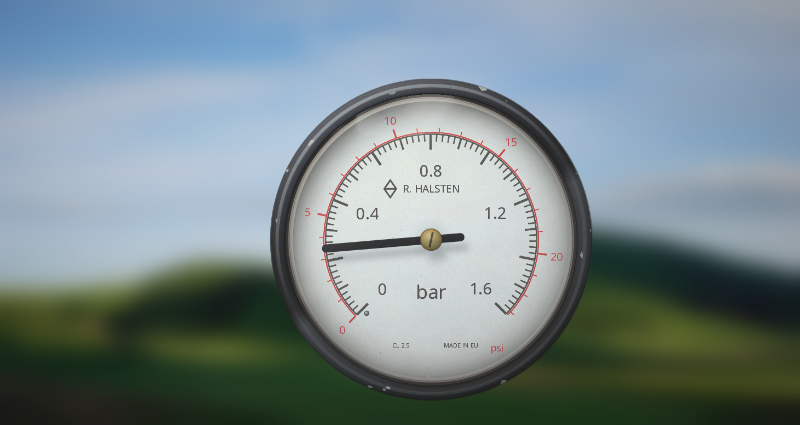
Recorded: {"value": 0.24, "unit": "bar"}
